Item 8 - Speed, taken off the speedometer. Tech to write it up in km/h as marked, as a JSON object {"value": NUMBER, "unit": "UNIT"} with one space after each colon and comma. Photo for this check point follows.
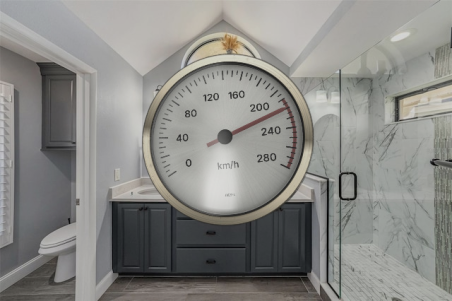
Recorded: {"value": 220, "unit": "km/h"}
